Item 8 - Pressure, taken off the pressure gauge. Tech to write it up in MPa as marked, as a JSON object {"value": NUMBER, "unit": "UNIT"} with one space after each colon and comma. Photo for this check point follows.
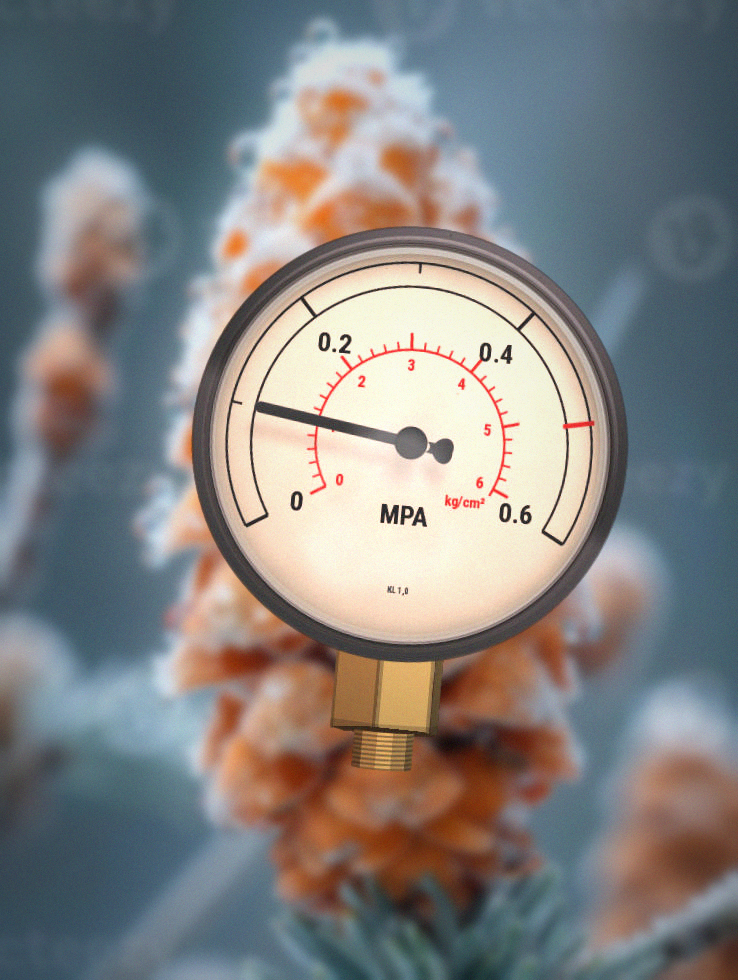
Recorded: {"value": 0.1, "unit": "MPa"}
